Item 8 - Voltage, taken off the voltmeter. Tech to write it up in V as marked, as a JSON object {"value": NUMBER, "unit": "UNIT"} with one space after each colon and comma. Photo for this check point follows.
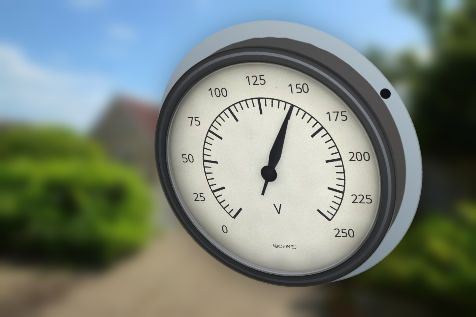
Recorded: {"value": 150, "unit": "V"}
